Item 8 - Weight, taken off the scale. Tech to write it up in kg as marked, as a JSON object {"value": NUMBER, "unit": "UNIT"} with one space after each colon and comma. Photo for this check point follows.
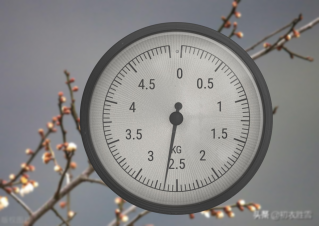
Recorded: {"value": 2.65, "unit": "kg"}
